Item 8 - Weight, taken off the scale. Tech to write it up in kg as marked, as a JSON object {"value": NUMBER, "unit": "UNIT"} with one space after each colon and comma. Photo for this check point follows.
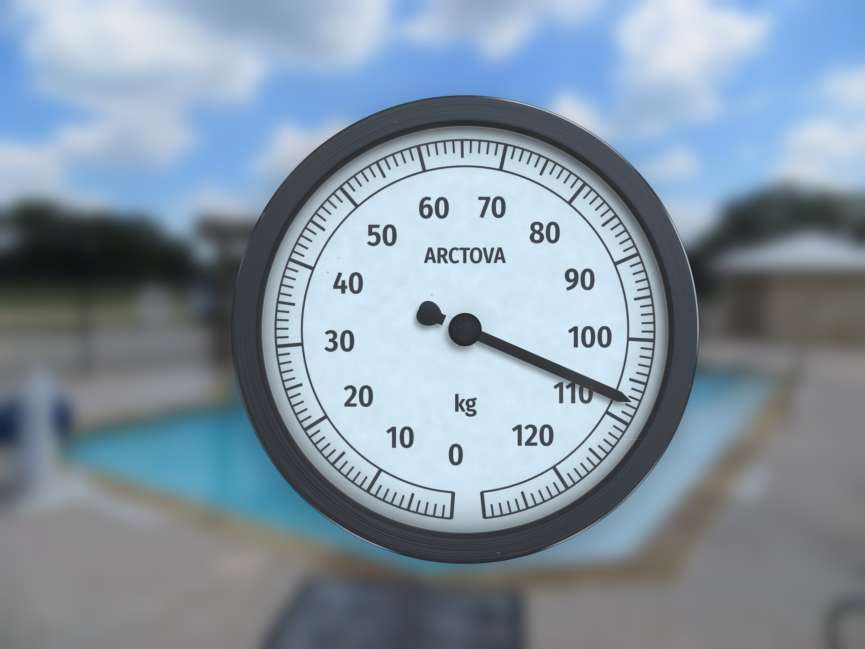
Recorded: {"value": 107.5, "unit": "kg"}
